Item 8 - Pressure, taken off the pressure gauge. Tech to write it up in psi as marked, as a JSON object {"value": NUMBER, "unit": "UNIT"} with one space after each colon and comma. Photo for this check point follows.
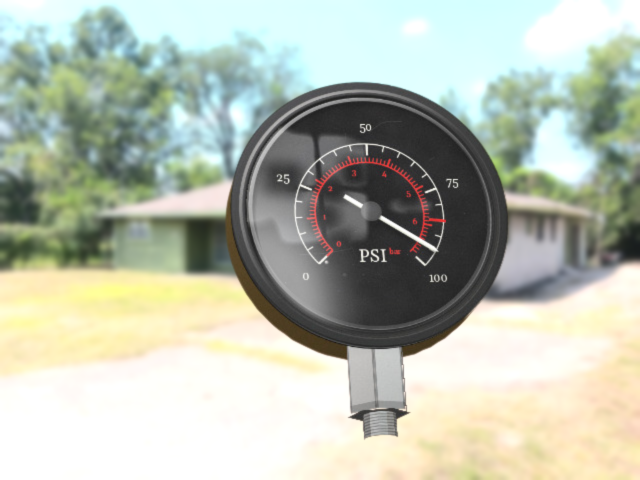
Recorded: {"value": 95, "unit": "psi"}
